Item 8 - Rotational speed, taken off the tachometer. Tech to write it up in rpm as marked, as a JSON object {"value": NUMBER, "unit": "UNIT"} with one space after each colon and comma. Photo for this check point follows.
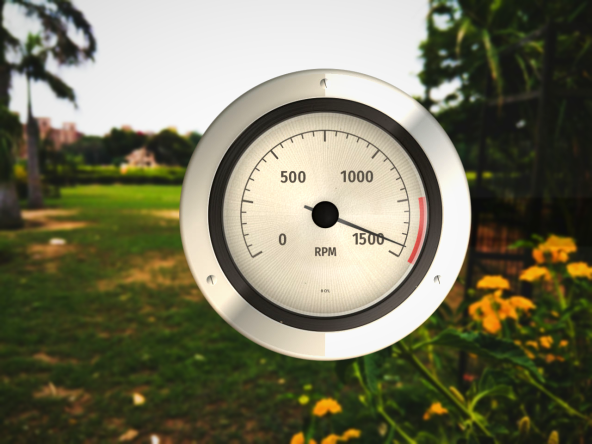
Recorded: {"value": 1450, "unit": "rpm"}
